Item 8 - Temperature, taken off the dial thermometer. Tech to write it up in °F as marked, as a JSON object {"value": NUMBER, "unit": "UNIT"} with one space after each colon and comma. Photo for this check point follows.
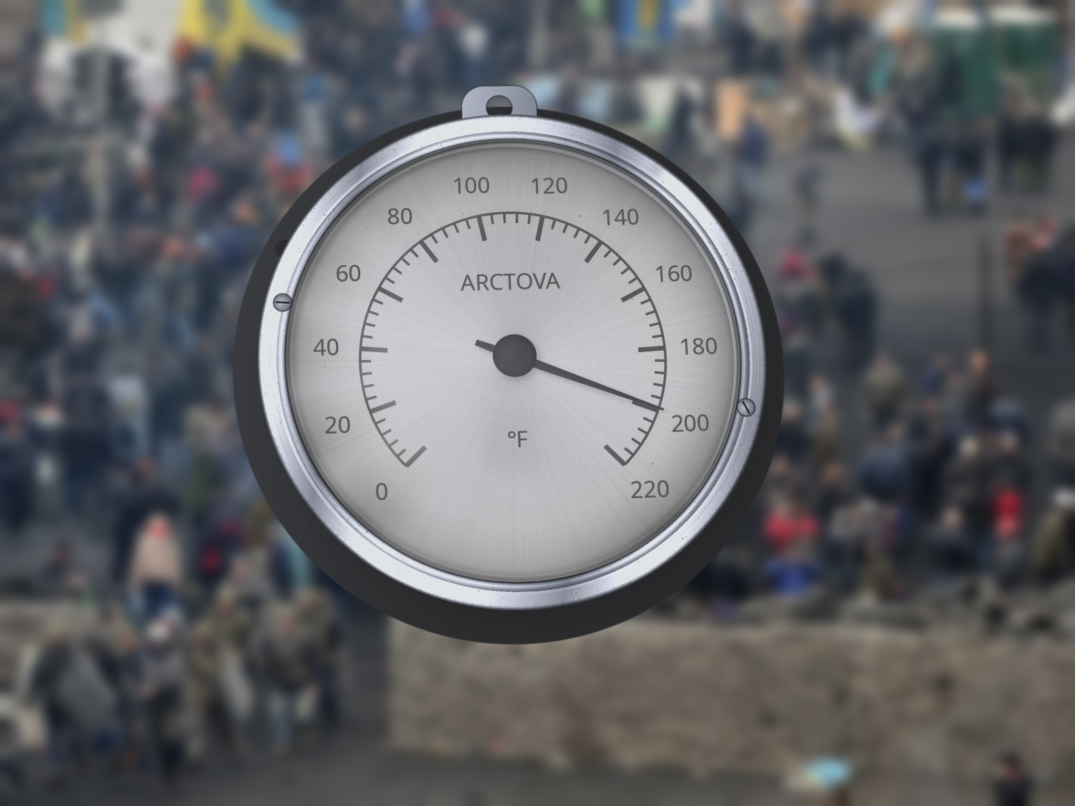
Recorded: {"value": 200, "unit": "°F"}
